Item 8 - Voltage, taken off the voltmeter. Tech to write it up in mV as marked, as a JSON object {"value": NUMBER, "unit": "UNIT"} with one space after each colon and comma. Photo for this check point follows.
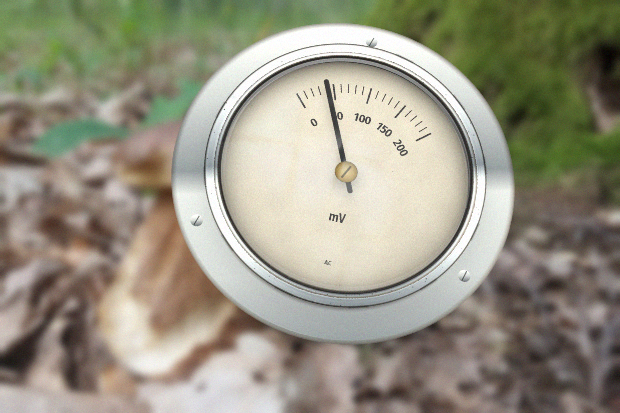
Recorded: {"value": 40, "unit": "mV"}
